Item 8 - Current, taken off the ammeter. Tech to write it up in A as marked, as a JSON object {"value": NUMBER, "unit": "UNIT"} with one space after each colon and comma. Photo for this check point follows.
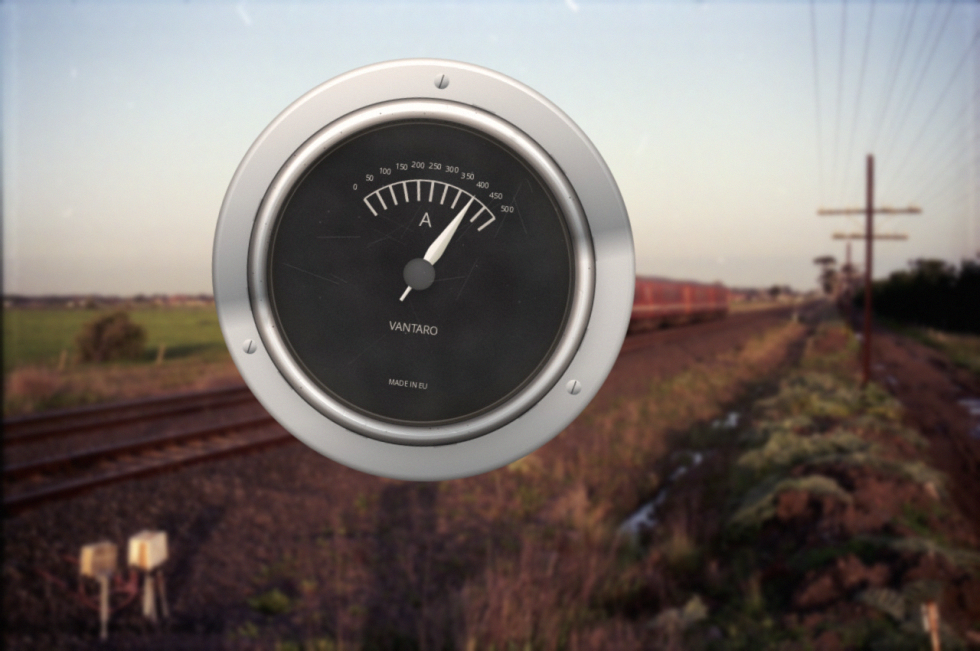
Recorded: {"value": 400, "unit": "A"}
